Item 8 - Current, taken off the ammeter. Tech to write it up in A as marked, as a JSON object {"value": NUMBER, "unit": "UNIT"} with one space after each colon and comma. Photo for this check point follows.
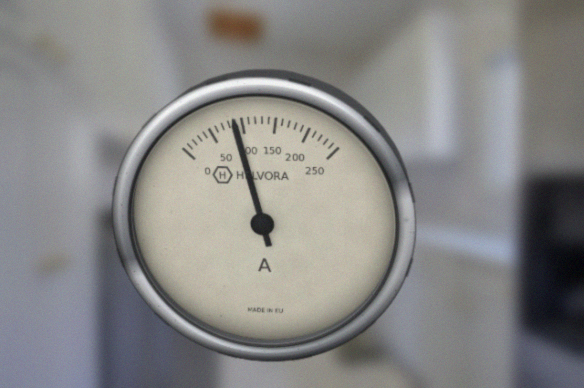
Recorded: {"value": 90, "unit": "A"}
